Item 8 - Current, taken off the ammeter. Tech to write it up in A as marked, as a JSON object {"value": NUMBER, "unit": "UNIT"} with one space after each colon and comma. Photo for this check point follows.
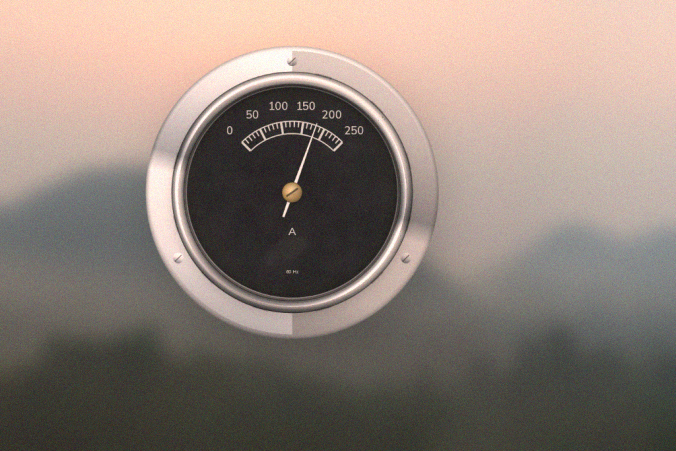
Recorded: {"value": 180, "unit": "A"}
